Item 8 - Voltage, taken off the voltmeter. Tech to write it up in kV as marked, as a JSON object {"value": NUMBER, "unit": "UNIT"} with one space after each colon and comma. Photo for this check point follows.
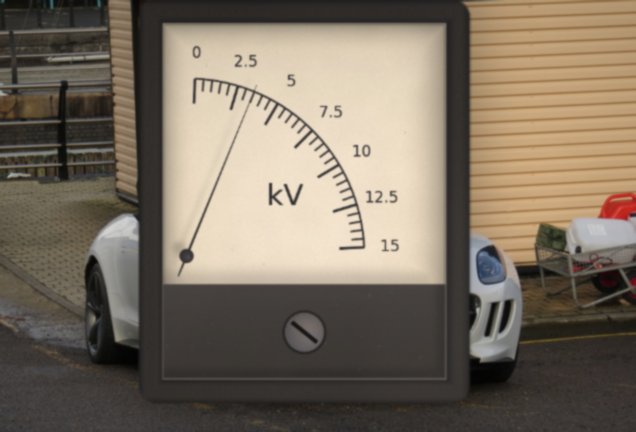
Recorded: {"value": 3.5, "unit": "kV"}
